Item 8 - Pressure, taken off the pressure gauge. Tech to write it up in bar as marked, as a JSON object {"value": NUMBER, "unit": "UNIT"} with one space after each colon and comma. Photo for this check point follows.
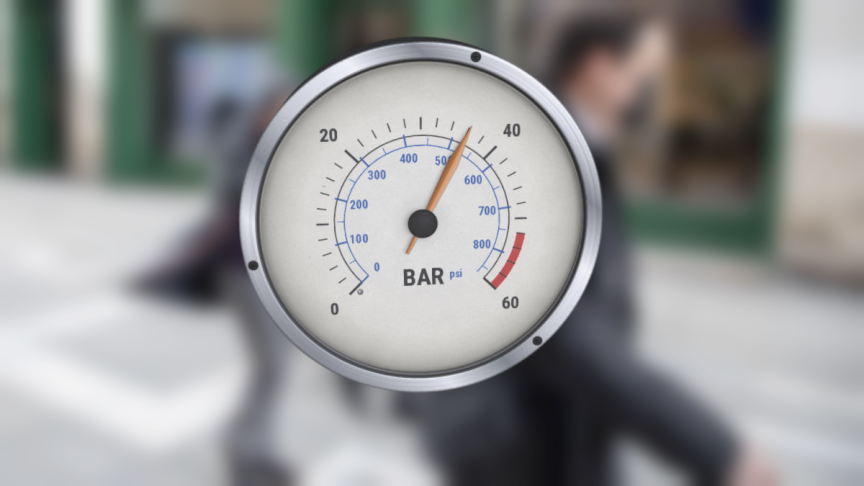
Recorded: {"value": 36, "unit": "bar"}
